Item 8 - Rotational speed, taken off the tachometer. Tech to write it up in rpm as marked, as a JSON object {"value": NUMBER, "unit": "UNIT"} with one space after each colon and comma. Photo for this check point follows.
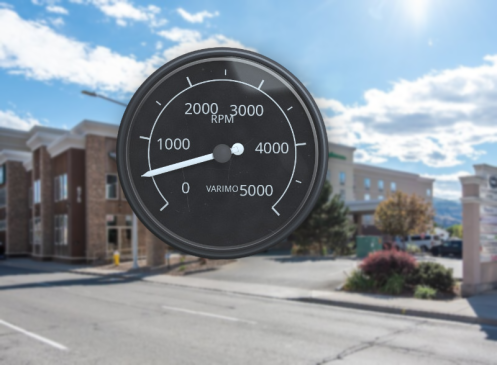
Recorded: {"value": 500, "unit": "rpm"}
